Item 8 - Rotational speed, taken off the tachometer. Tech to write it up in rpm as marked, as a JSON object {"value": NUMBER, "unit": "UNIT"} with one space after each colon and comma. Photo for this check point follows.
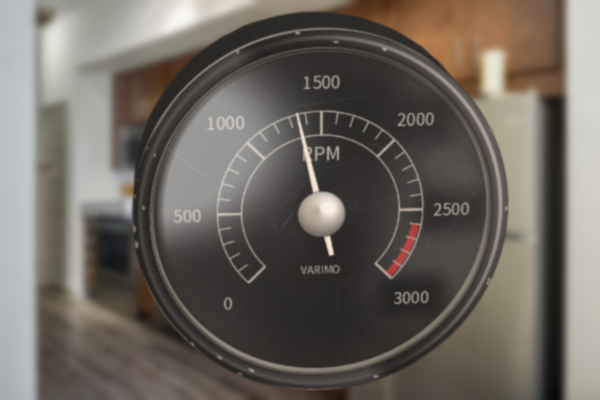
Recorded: {"value": 1350, "unit": "rpm"}
